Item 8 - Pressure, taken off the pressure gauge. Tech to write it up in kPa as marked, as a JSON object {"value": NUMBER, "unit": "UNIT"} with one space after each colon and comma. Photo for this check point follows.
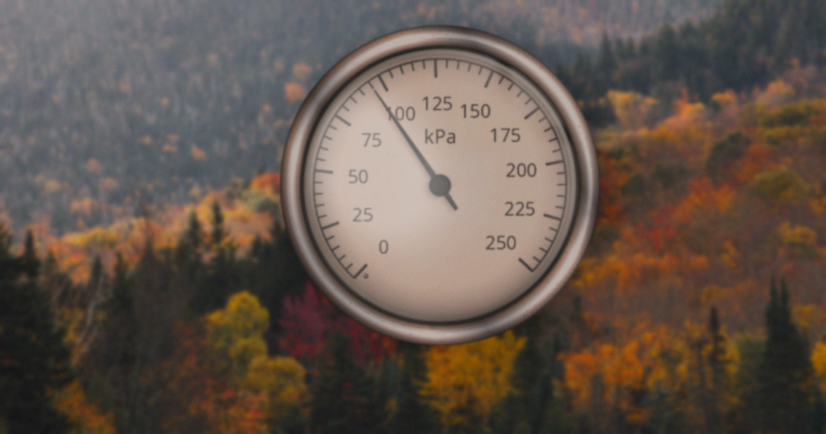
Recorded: {"value": 95, "unit": "kPa"}
